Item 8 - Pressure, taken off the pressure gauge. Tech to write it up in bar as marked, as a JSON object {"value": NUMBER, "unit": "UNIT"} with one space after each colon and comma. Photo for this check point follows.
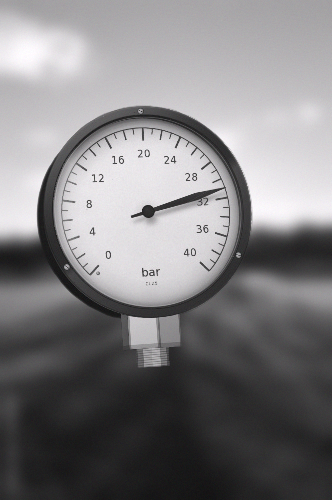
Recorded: {"value": 31, "unit": "bar"}
